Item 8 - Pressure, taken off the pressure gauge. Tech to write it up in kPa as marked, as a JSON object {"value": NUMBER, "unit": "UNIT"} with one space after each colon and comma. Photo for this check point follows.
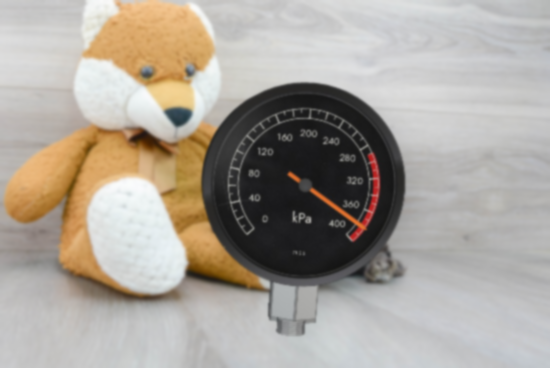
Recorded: {"value": 380, "unit": "kPa"}
